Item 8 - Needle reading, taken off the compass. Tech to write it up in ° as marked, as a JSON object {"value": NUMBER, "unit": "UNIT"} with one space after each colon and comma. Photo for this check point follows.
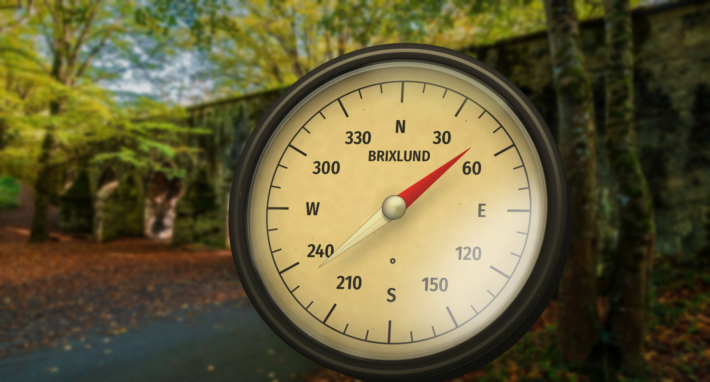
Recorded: {"value": 50, "unit": "°"}
